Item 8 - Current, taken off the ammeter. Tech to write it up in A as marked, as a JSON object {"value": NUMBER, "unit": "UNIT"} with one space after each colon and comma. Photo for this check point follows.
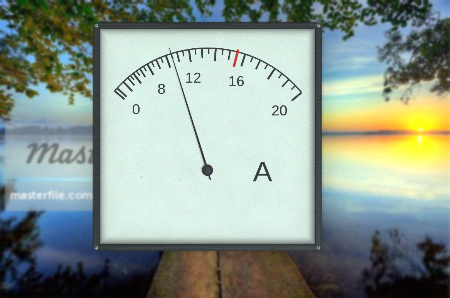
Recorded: {"value": 10.5, "unit": "A"}
